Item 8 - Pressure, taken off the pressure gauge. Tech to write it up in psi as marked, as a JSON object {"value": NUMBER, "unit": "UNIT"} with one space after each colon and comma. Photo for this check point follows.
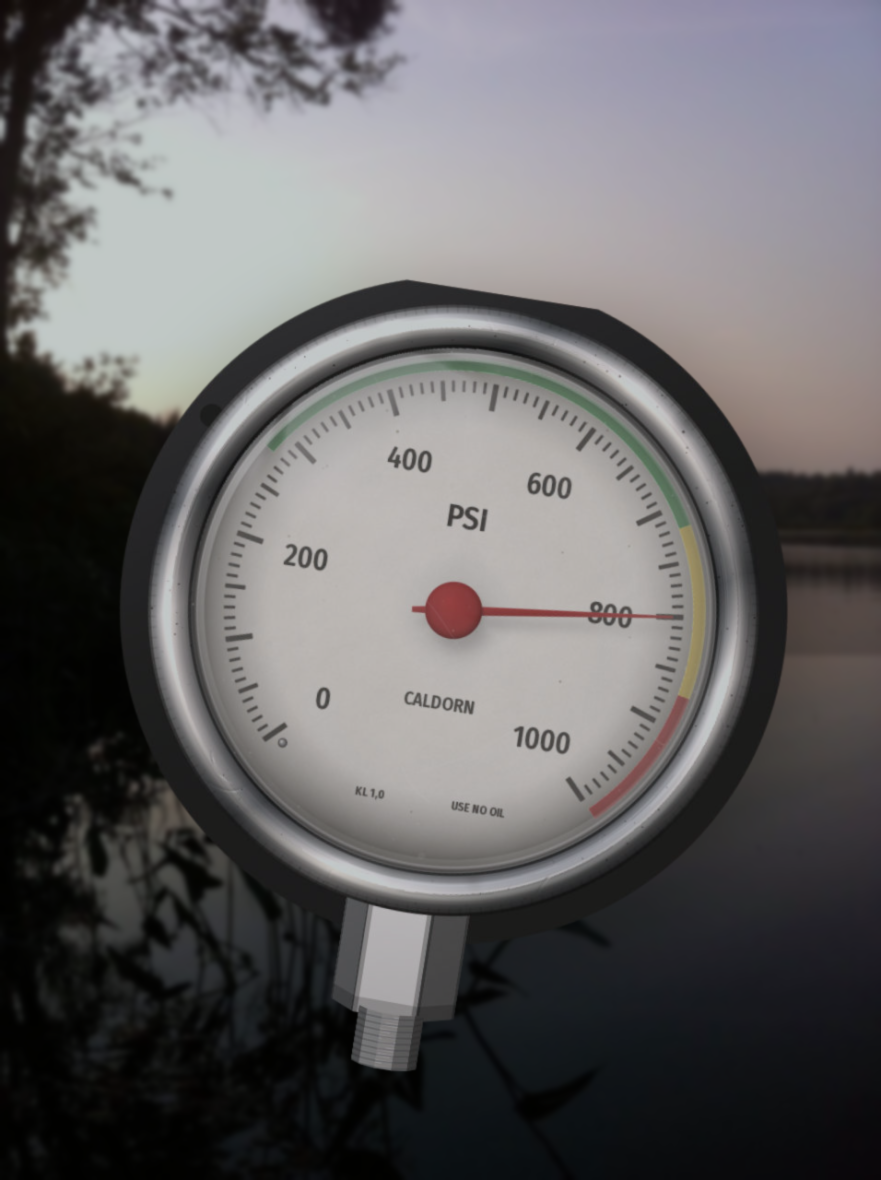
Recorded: {"value": 800, "unit": "psi"}
